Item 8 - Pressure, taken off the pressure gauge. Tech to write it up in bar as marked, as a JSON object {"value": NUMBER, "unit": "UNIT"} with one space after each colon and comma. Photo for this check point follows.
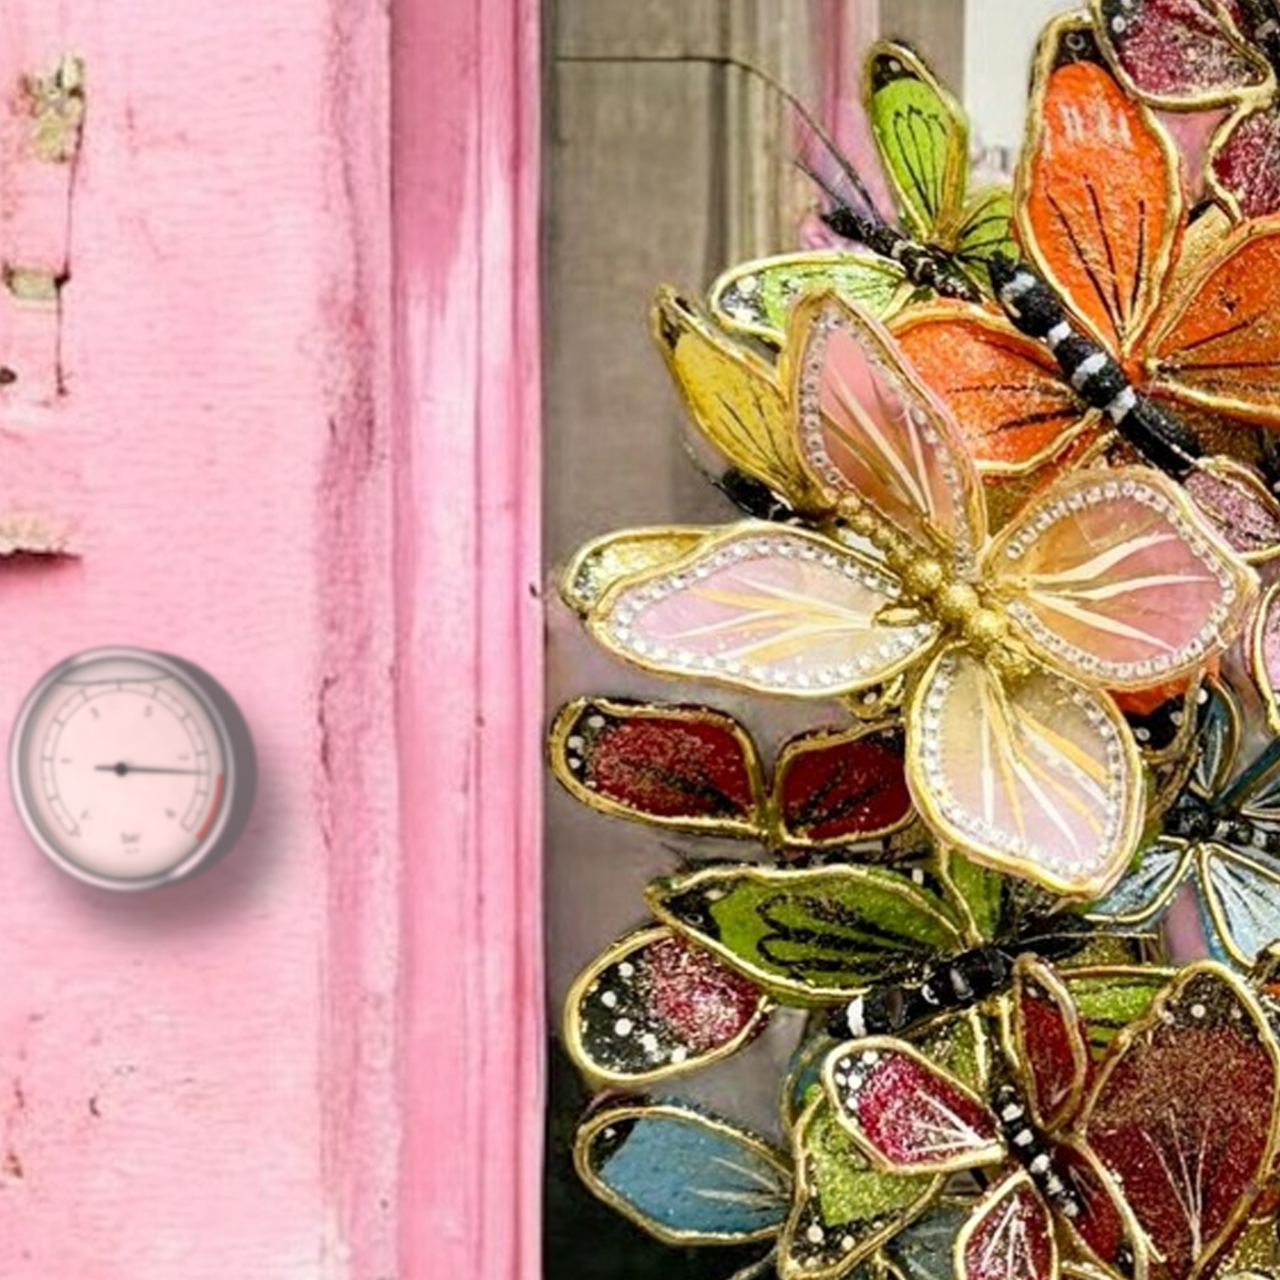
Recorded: {"value": 7.5, "unit": "bar"}
